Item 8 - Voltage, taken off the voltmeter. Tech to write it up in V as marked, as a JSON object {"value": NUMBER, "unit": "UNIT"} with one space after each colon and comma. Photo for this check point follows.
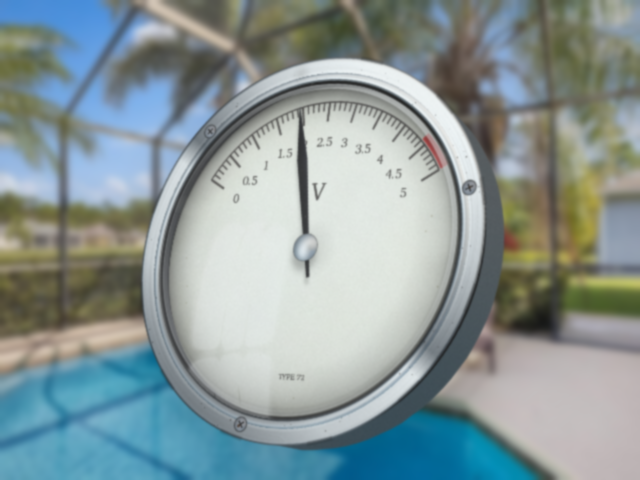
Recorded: {"value": 2, "unit": "V"}
